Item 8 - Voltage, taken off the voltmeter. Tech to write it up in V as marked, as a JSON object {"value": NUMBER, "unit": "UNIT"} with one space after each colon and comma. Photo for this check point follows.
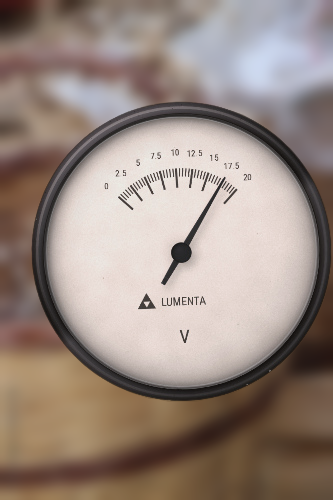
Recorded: {"value": 17.5, "unit": "V"}
